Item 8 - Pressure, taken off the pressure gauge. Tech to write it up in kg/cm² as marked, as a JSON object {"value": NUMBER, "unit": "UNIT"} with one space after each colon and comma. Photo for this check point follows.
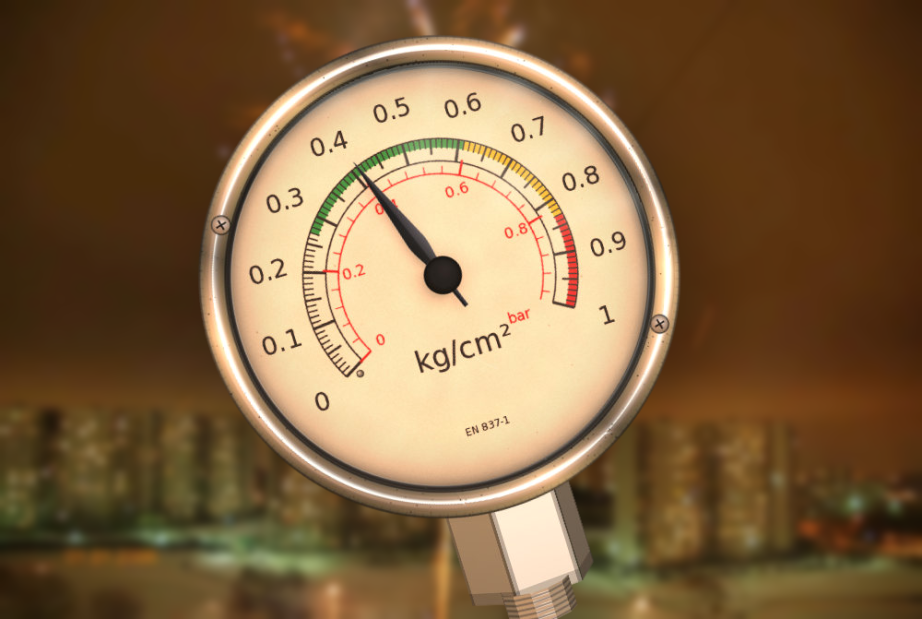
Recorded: {"value": 0.41, "unit": "kg/cm²"}
